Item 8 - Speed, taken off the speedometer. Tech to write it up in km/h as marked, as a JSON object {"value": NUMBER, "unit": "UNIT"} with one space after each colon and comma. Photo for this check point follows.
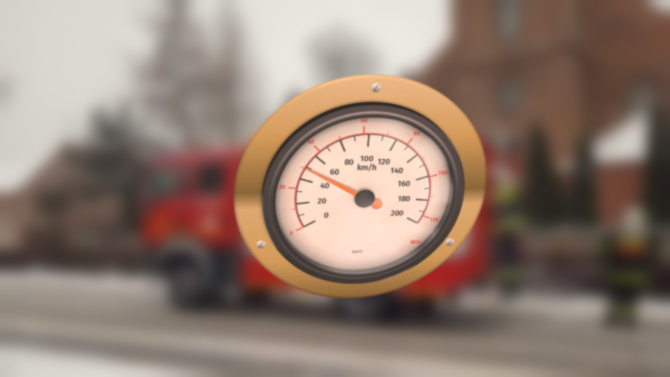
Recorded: {"value": 50, "unit": "km/h"}
